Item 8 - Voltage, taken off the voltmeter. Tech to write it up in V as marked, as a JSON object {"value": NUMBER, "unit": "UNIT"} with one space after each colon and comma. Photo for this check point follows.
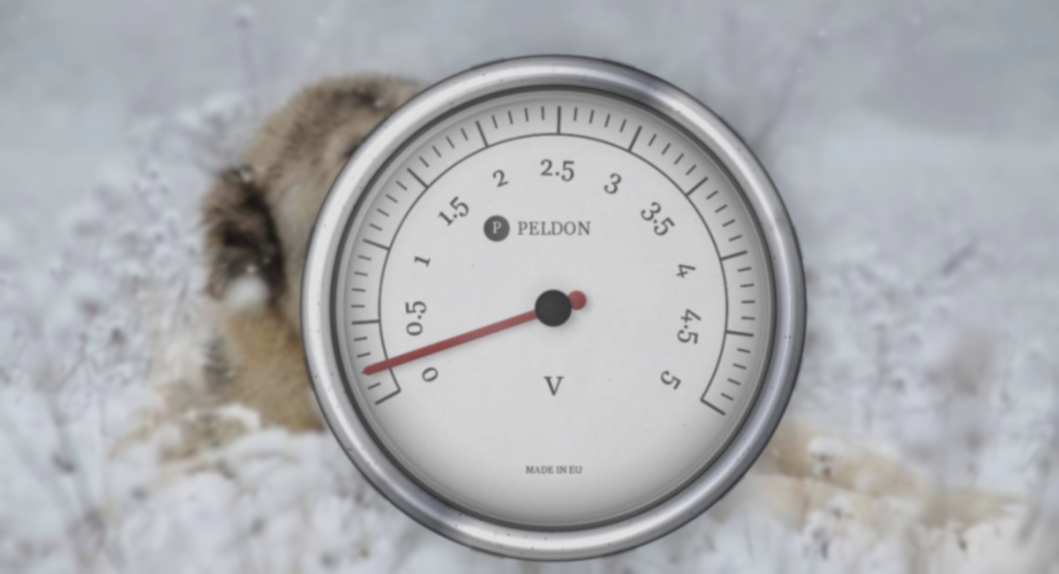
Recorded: {"value": 0.2, "unit": "V"}
